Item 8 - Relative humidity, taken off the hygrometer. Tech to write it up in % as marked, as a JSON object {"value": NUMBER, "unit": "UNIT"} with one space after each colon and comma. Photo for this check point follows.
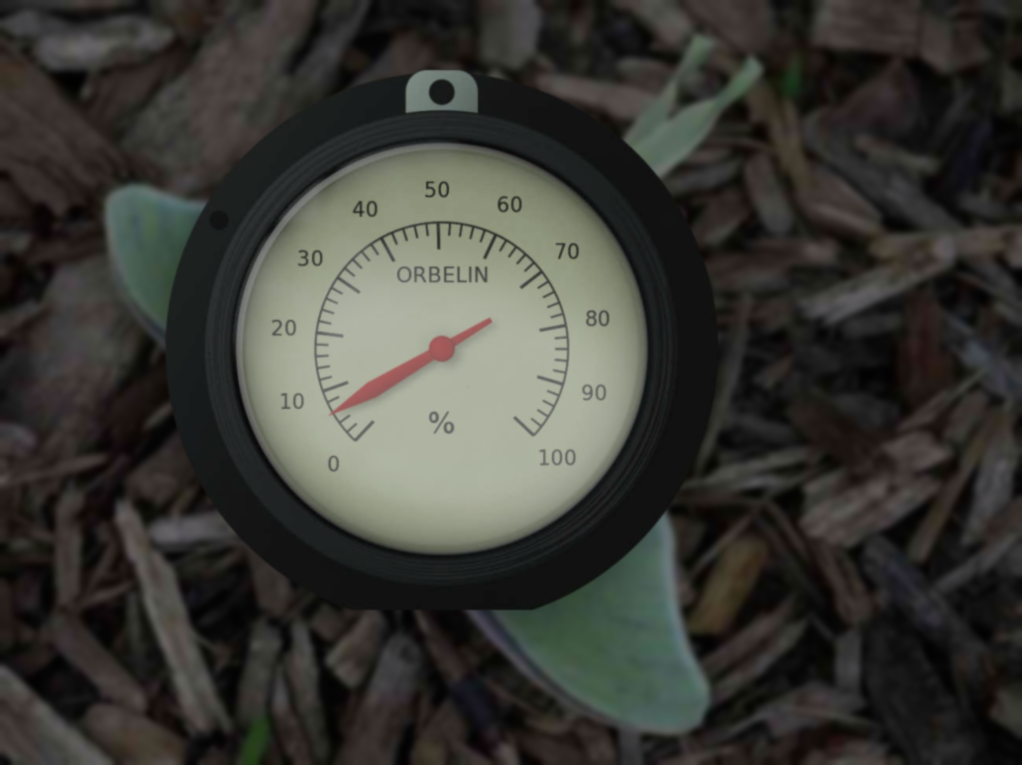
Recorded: {"value": 6, "unit": "%"}
